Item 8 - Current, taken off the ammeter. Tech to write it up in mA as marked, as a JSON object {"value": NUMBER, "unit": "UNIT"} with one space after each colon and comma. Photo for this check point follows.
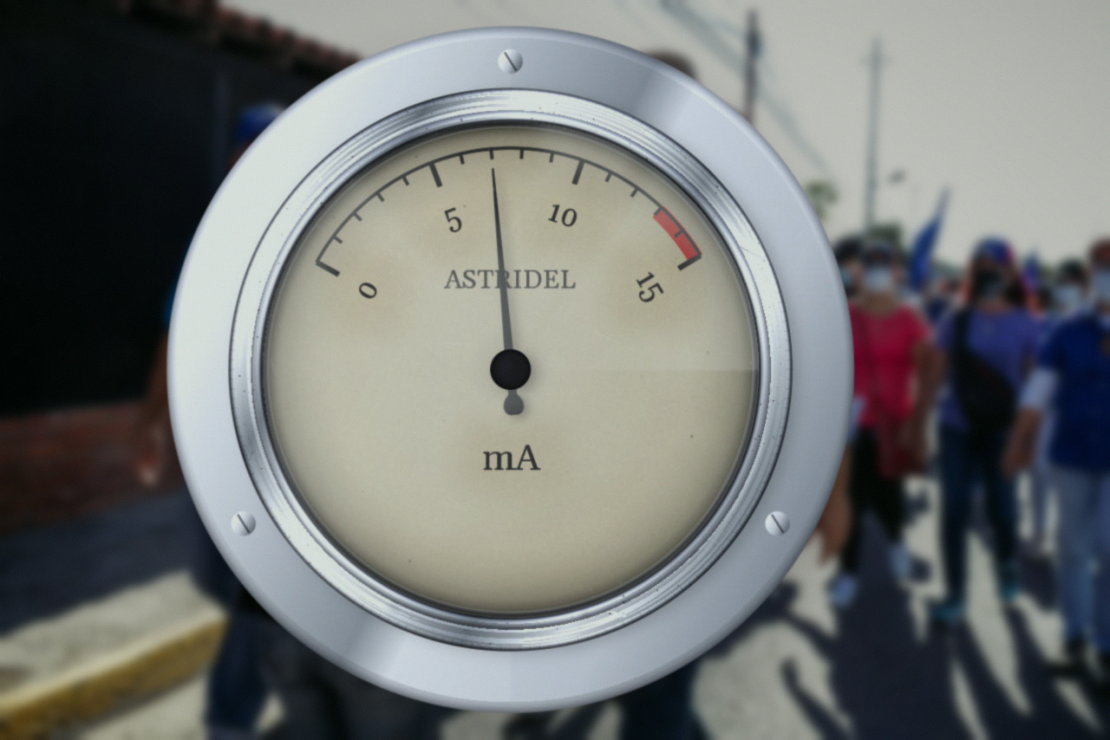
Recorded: {"value": 7, "unit": "mA"}
